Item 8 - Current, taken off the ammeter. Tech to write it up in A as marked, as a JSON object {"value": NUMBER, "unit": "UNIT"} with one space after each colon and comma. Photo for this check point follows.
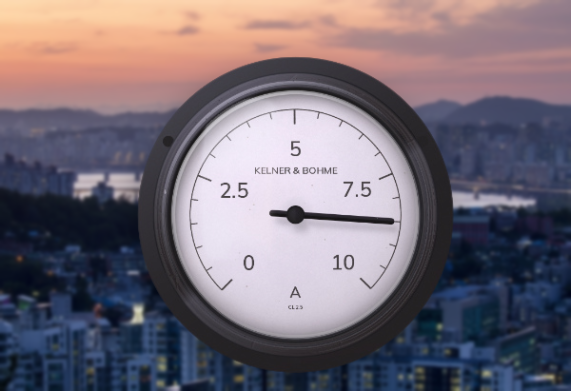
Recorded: {"value": 8.5, "unit": "A"}
